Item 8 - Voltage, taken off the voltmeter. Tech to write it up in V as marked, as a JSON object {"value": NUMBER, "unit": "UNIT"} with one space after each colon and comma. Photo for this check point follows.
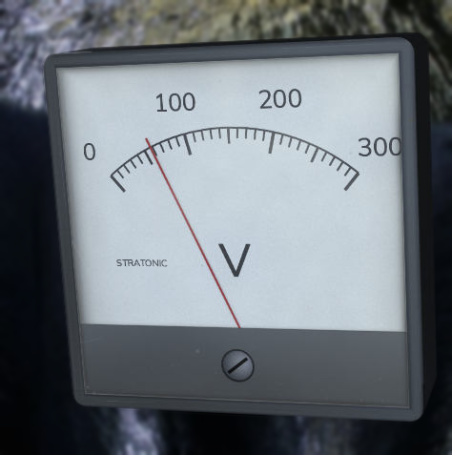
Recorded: {"value": 60, "unit": "V"}
